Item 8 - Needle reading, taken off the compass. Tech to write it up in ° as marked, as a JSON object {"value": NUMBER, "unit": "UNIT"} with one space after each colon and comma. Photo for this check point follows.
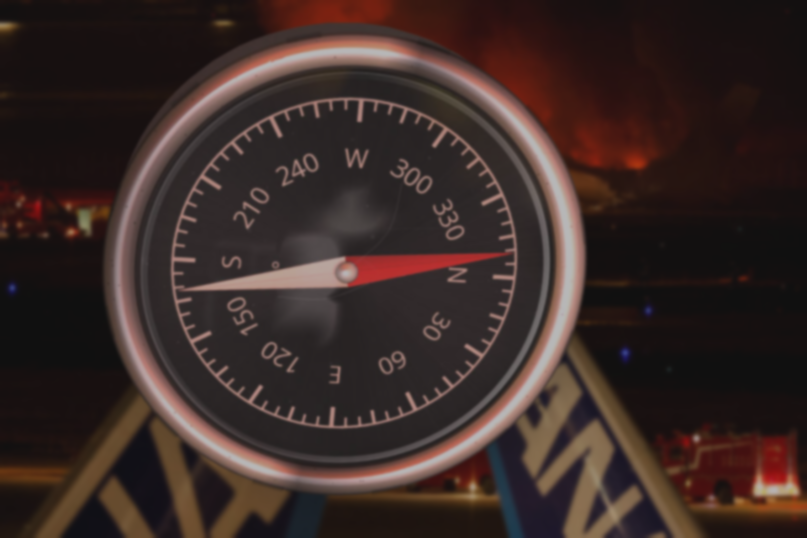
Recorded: {"value": 350, "unit": "°"}
